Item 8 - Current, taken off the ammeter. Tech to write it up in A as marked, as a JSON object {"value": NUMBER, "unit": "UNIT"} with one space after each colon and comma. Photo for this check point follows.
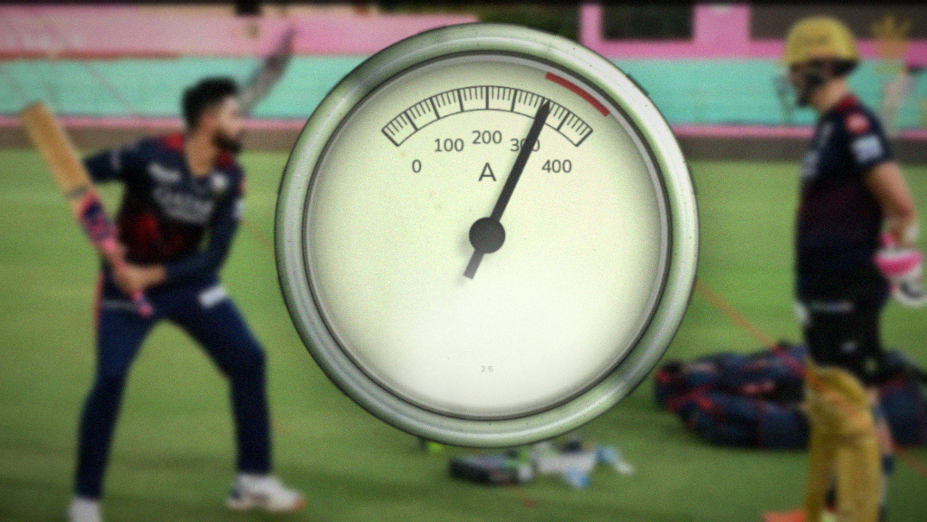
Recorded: {"value": 310, "unit": "A"}
